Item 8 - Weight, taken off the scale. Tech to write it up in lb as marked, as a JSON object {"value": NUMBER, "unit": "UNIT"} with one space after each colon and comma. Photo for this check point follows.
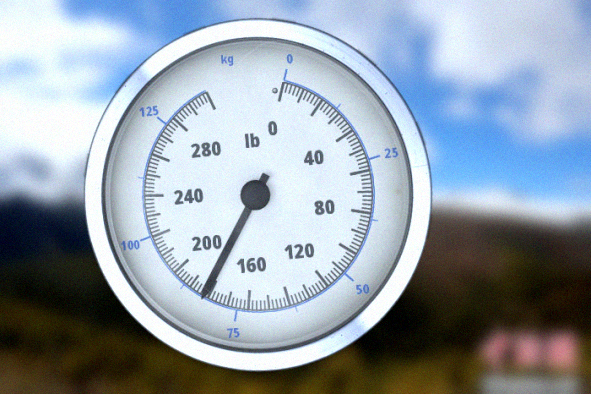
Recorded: {"value": 182, "unit": "lb"}
